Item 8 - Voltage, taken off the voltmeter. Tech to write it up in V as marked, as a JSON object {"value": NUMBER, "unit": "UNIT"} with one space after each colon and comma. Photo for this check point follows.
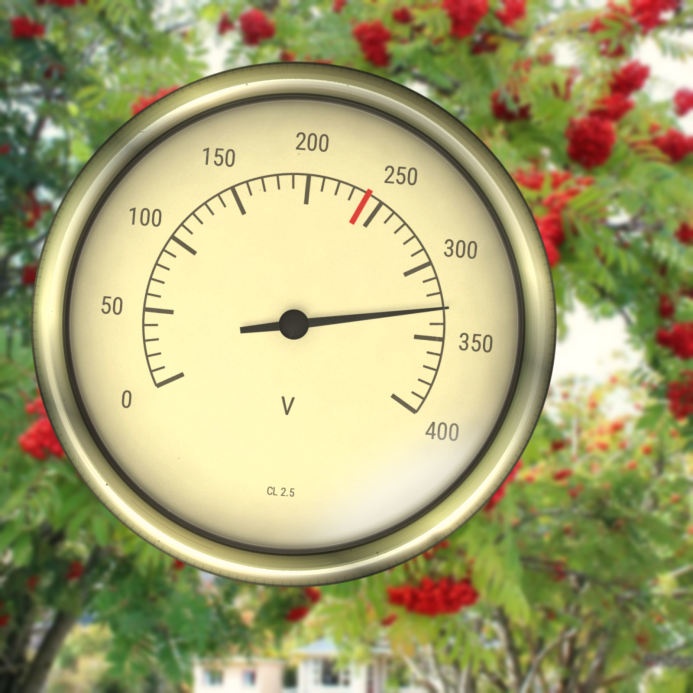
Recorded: {"value": 330, "unit": "V"}
